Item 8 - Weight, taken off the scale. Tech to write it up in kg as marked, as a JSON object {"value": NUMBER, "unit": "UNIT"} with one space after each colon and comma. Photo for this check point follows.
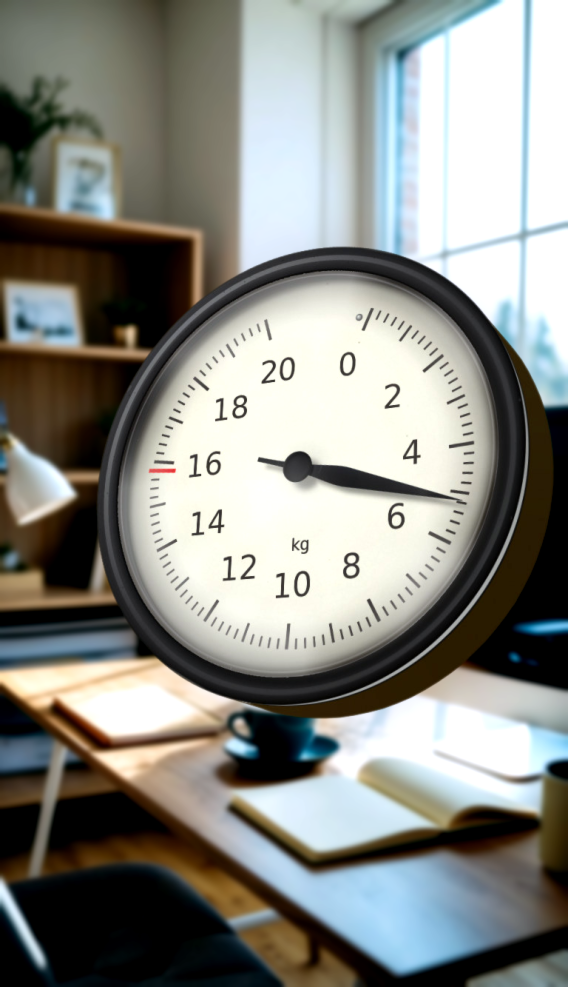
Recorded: {"value": 5.2, "unit": "kg"}
